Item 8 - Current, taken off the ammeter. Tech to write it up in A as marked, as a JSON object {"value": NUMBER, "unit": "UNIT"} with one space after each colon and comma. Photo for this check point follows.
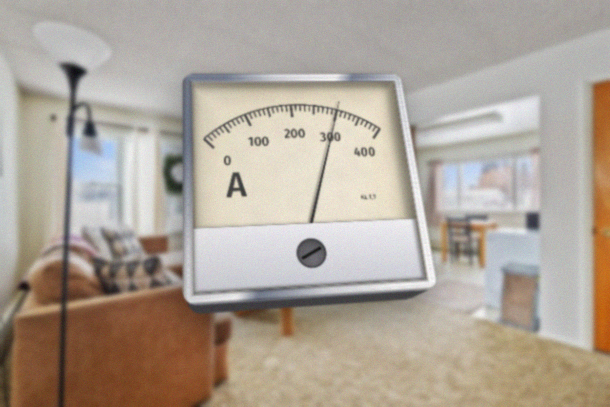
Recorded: {"value": 300, "unit": "A"}
